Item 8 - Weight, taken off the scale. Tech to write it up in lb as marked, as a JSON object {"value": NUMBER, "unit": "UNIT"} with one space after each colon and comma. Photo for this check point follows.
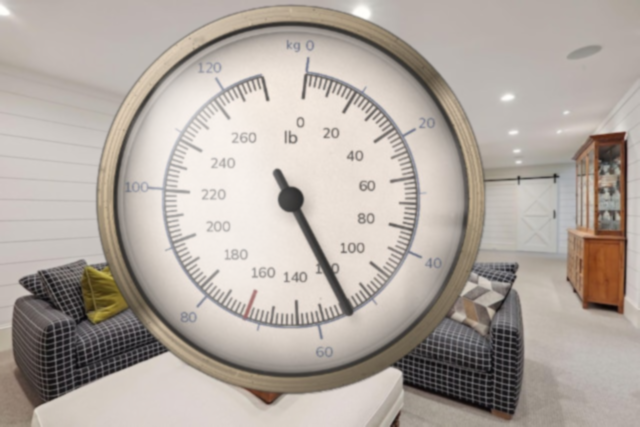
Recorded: {"value": 120, "unit": "lb"}
